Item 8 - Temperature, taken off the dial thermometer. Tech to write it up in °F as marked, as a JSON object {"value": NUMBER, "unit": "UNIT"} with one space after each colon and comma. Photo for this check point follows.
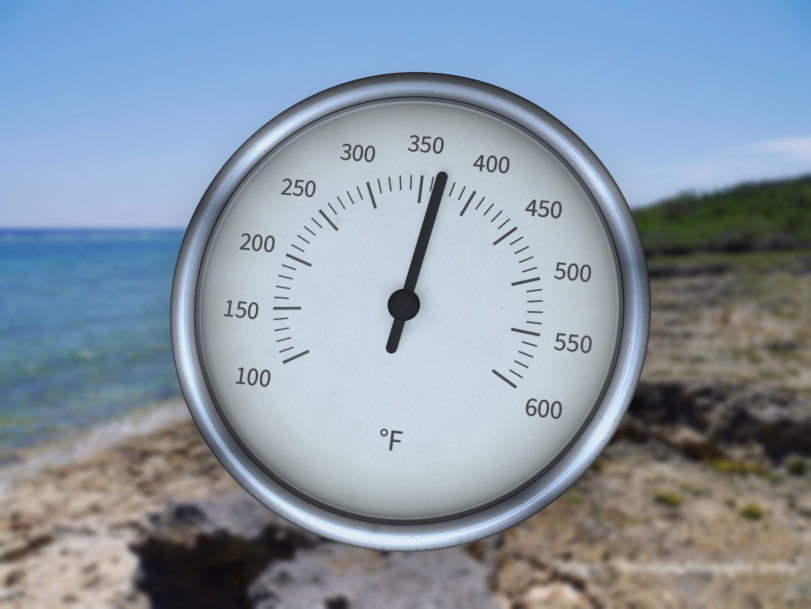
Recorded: {"value": 370, "unit": "°F"}
